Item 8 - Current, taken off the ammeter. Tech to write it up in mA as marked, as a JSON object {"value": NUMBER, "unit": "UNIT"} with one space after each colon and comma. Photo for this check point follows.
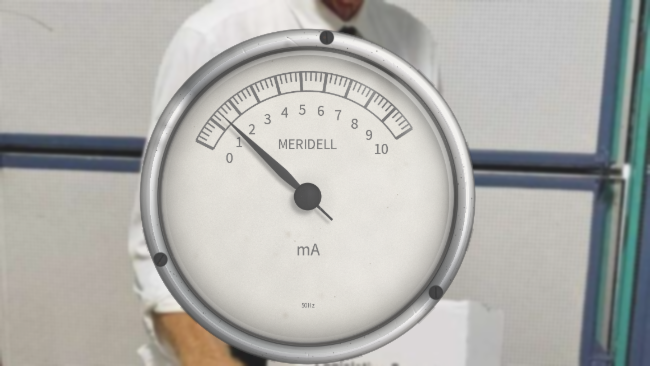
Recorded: {"value": 1.4, "unit": "mA"}
